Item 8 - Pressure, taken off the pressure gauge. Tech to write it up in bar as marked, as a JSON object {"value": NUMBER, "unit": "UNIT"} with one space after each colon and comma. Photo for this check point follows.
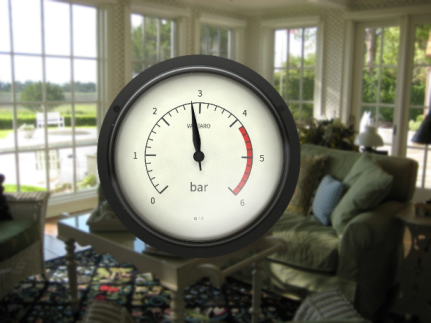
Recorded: {"value": 2.8, "unit": "bar"}
